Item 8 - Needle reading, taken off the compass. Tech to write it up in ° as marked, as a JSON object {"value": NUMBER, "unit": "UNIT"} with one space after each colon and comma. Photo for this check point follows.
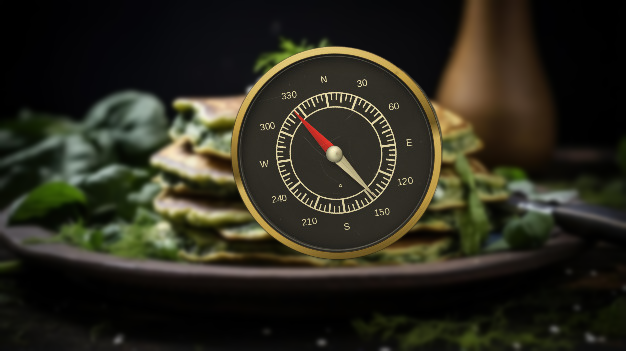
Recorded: {"value": 325, "unit": "°"}
